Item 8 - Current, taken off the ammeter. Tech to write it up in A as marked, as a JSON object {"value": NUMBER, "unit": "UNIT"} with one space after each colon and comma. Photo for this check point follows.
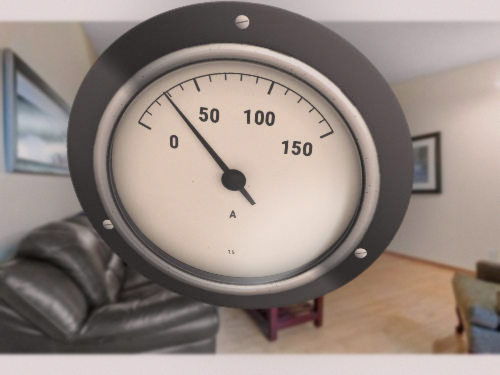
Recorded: {"value": 30, "unit": "A"}
